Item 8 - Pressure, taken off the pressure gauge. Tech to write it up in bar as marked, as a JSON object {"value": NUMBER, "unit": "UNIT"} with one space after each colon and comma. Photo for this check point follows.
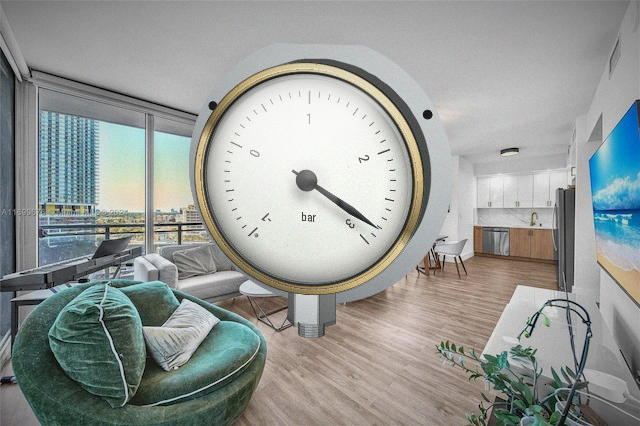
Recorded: {"value": 2.8, "unit": "bar"}
